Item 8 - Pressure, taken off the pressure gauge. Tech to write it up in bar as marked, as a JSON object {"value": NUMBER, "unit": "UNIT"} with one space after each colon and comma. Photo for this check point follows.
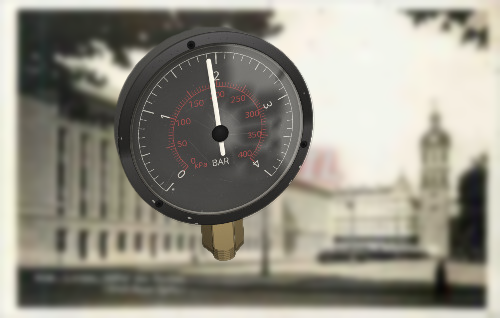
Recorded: {"value": 1.9, "unit": "bar"}
